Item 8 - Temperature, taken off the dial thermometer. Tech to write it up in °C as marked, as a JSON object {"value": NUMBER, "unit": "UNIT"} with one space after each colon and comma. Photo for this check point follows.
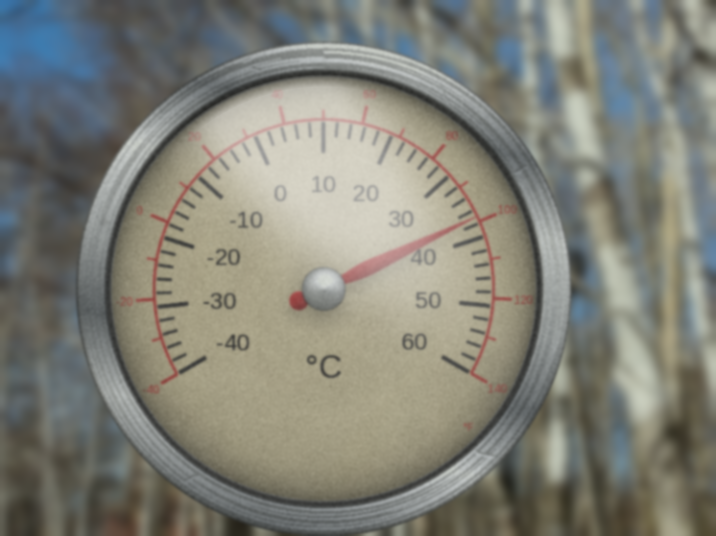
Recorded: {"value": 37, "unit": "°C"}
